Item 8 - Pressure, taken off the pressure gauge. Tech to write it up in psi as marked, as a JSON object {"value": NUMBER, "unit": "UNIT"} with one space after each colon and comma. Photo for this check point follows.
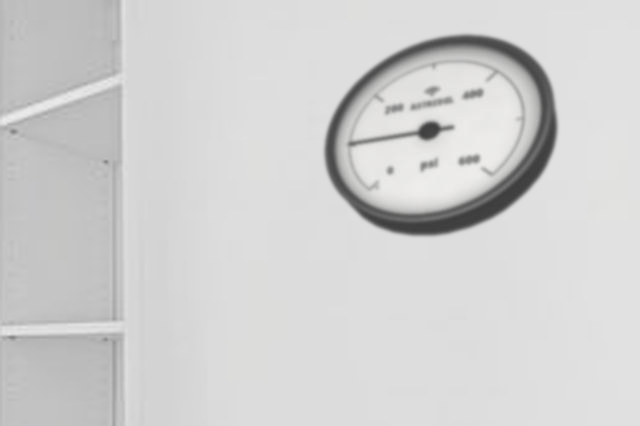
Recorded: {"value": 100, "unit": "psi"}
